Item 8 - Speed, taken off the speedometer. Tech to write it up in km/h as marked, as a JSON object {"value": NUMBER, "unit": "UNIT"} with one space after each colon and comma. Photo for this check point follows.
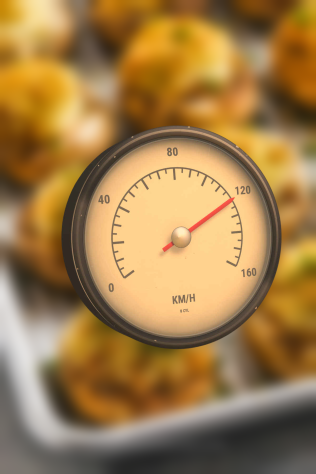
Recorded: {"value": 120, "unit": "km/h"}
